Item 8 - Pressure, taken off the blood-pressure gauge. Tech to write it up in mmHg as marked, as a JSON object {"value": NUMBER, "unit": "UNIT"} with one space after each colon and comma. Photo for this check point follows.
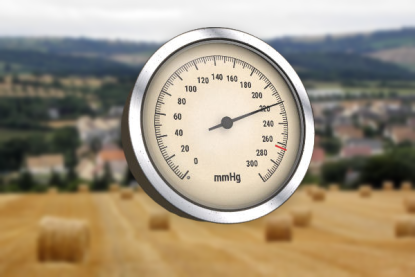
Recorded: {"value": 220, "unit": "mmHg"}
